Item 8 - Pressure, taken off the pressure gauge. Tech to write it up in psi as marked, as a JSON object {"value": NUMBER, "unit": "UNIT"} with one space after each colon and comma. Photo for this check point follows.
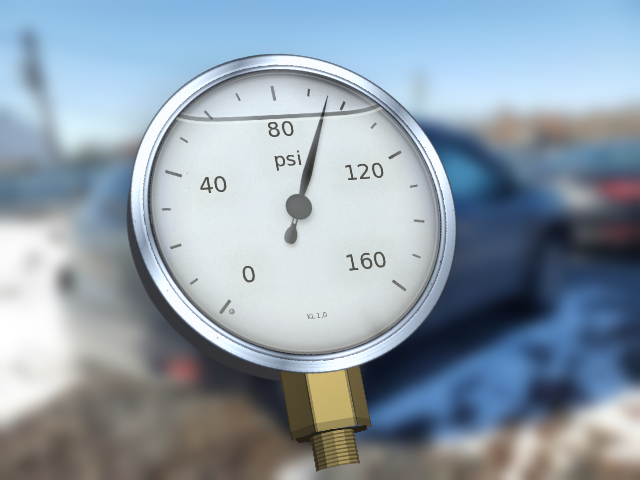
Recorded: {"value": 95, "unit": "psi"}
